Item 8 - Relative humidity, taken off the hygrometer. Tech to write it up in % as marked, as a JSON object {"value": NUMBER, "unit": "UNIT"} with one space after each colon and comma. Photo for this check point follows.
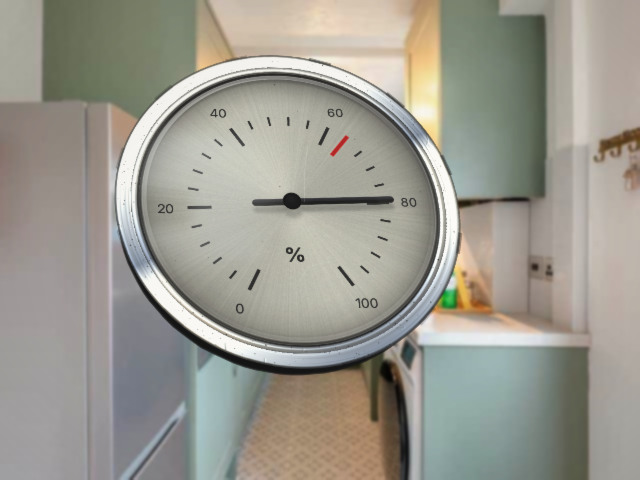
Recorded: {"value": 80, "unit": "%"}
